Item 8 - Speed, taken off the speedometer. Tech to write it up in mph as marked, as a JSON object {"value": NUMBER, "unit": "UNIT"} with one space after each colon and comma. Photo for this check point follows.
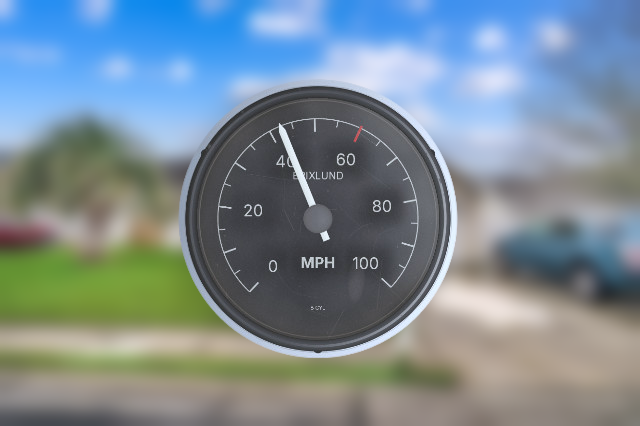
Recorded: {"value": 42.5, "unit": "mph"}
